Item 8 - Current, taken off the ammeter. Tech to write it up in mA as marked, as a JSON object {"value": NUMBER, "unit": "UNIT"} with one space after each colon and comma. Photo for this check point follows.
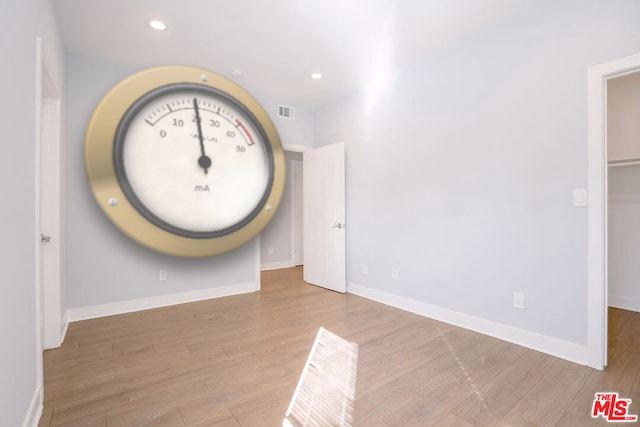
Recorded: {"value": 20, "unit": "mA"}
